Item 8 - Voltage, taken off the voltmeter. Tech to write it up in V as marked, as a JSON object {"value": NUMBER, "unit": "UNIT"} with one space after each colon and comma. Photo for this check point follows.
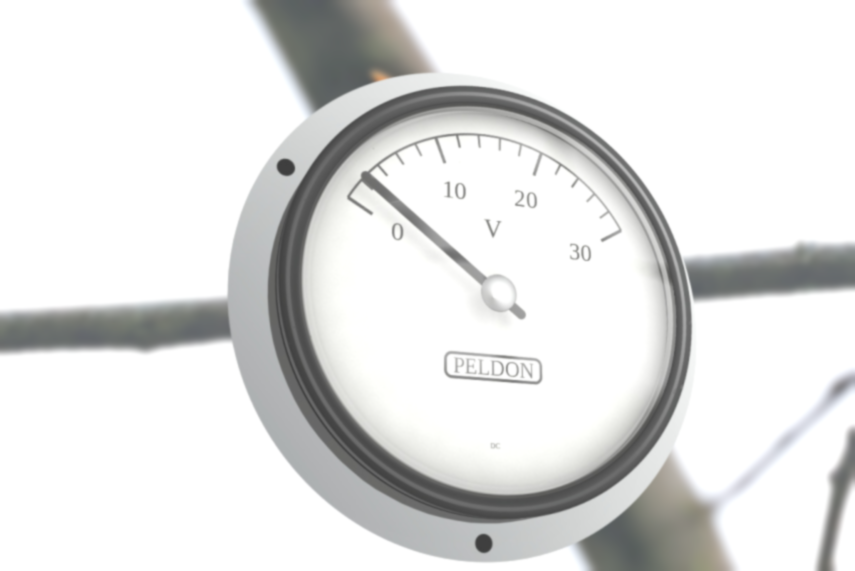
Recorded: {"value": 2, "unit": "V"}
